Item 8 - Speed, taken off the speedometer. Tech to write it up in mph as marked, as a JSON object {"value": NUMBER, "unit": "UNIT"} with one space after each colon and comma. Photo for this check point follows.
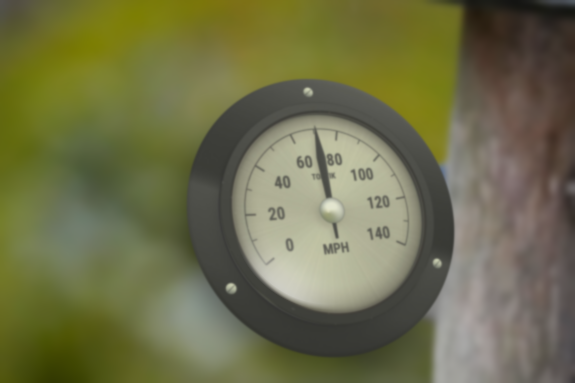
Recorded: {"value": 70, "unit": "mph"}
